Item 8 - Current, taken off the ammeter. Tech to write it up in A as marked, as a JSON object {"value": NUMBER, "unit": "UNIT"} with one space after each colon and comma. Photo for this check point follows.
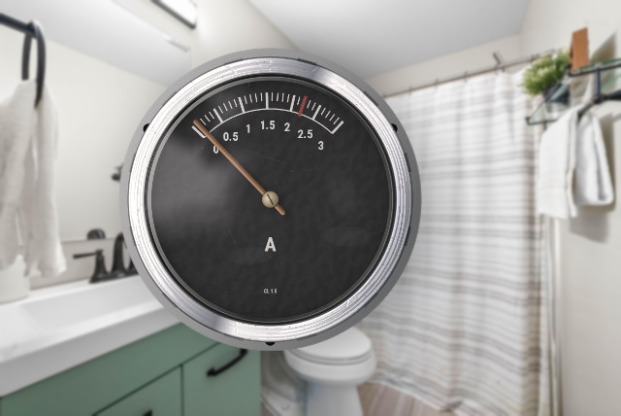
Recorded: {"value": 0.1, "unit": "A"}
